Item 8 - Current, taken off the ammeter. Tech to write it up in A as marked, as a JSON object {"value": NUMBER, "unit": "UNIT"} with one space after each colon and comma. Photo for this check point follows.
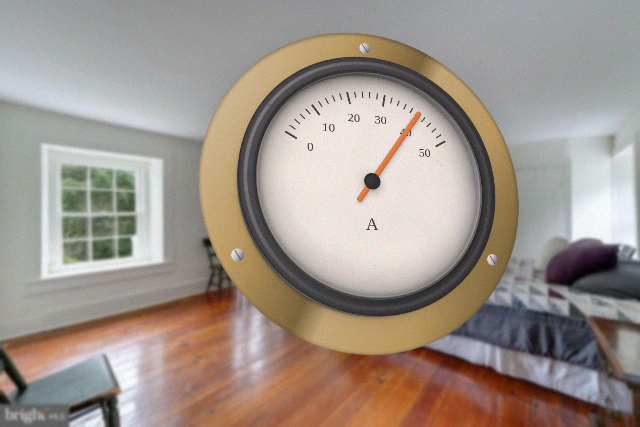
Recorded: {"value": 40, "unit": "A"}
